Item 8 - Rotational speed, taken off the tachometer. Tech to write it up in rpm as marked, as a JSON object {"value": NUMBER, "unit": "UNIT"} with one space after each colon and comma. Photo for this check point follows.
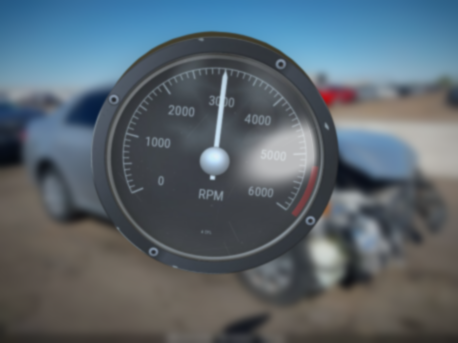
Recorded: {"value": 3000, "unit": "rpm"}
